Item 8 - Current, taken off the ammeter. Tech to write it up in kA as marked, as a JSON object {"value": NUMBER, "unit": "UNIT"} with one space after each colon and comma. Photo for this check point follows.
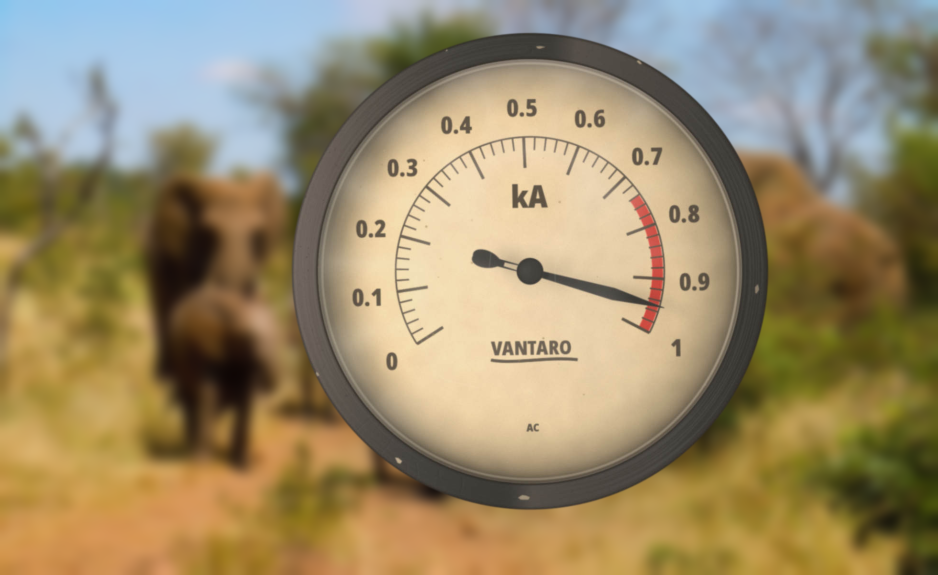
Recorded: {"value": 0.95, "unit": "kA"}
